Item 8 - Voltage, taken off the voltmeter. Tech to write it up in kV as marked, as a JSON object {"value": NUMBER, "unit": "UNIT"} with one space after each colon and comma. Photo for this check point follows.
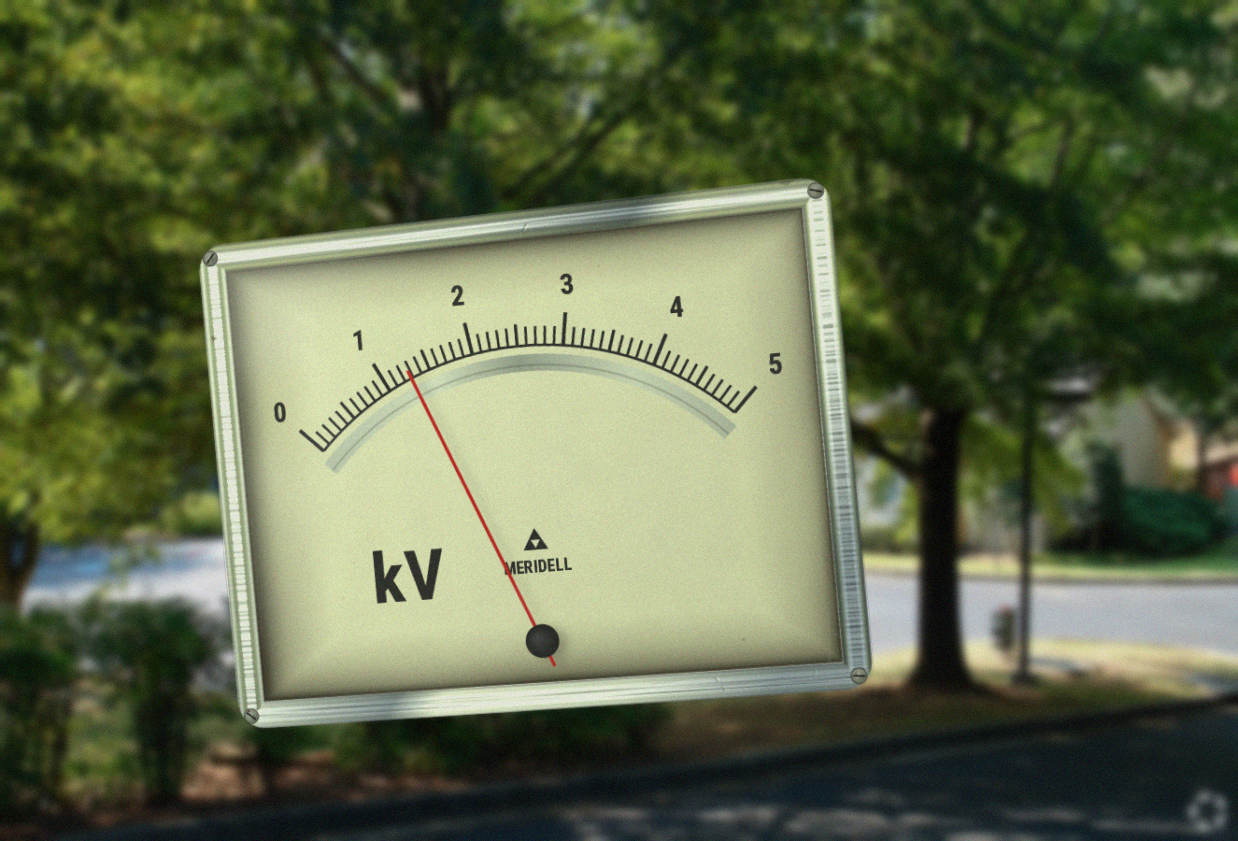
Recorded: {"value": 1.3, "unit": "kV"}
